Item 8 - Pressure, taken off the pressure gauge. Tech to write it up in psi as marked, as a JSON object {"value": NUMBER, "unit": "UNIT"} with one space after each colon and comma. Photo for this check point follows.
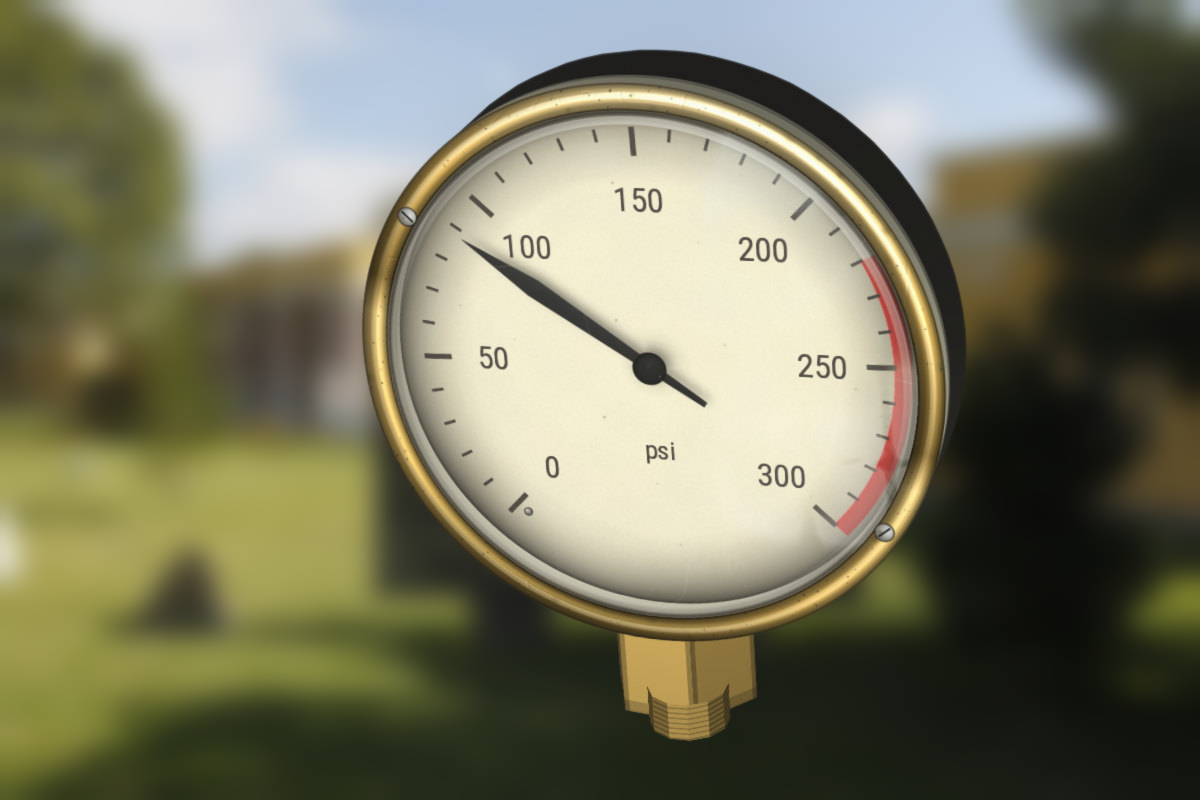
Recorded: {"value": 90, "unit": "psi"}
